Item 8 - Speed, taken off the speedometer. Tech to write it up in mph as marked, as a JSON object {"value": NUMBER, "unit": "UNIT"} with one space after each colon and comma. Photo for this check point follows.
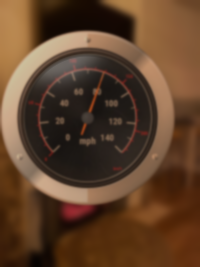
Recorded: {"value": 80, "unit": "mph"}
